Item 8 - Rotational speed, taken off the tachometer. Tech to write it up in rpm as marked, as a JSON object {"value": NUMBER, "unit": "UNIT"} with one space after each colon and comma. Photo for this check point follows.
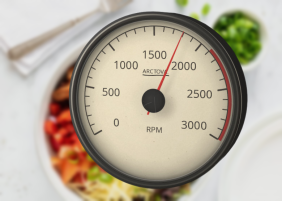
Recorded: {"value": 1800, "unit": "rpm"}
